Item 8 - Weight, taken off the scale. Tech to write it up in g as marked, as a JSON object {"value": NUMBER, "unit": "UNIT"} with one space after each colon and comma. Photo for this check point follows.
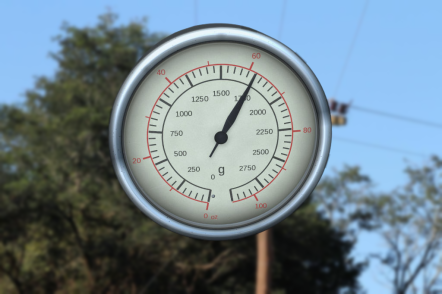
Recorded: {"value": 1750, "unit": "g"}
